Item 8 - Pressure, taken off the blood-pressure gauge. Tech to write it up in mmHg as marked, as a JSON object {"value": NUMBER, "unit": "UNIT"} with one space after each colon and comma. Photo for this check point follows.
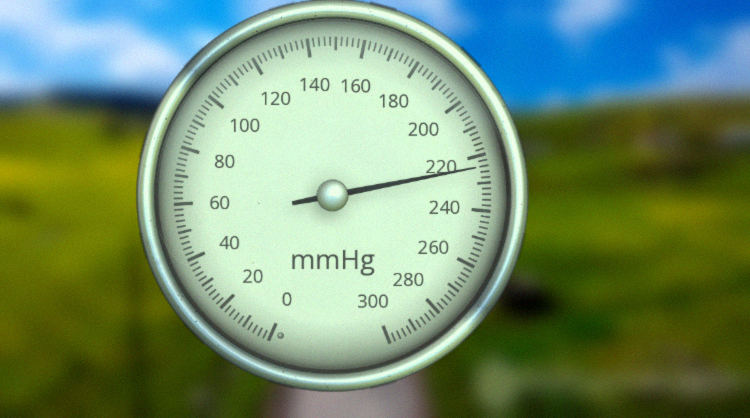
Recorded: {"value": 224, "unit": "mmHg"}
